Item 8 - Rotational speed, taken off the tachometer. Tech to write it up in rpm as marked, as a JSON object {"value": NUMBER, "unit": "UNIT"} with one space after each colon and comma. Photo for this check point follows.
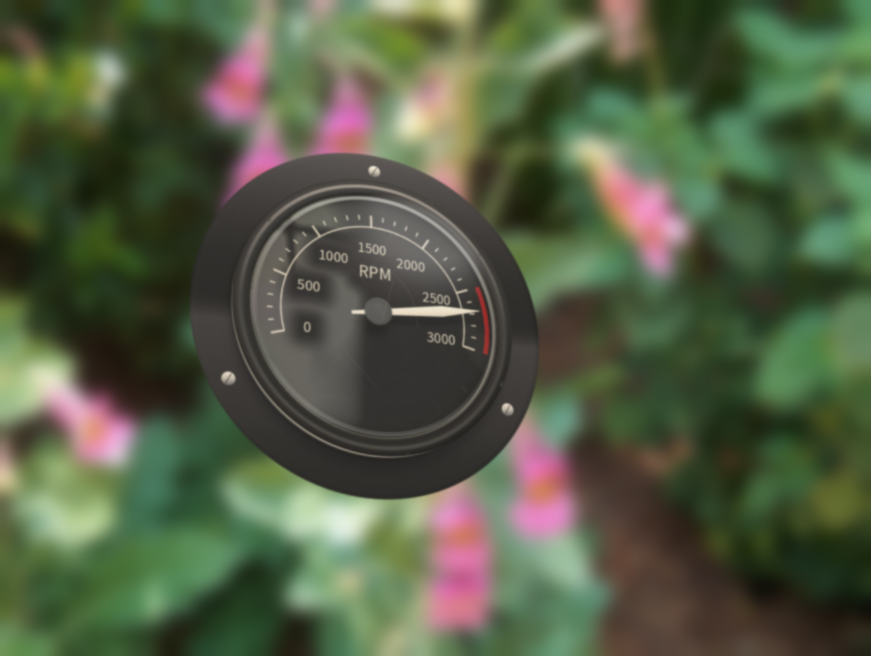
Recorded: {"value": 2700, "unit": "rpm"}
